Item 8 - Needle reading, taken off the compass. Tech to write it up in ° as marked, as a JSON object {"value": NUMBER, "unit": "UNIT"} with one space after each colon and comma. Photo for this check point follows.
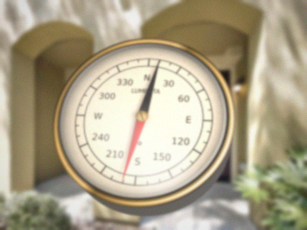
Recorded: {"value": 190, "unit": "°"}
